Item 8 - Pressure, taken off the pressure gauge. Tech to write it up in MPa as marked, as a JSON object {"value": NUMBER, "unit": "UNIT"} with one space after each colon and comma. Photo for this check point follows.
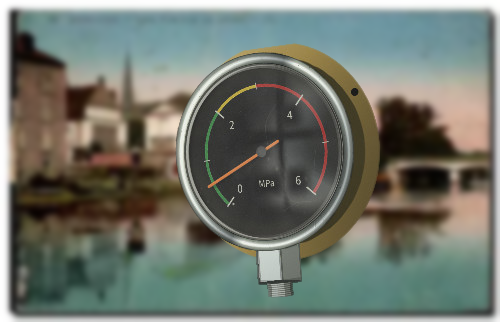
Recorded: {"value": 0.5, "unit": "MPa"}
